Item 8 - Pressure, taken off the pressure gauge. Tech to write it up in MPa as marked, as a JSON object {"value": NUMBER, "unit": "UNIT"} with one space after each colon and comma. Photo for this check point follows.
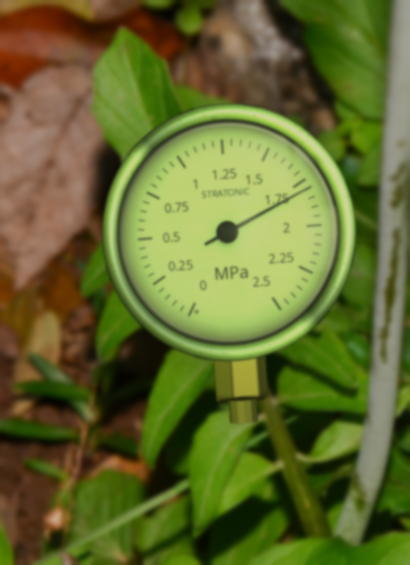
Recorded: {"value": 1.8, "unit": "MPa"}
